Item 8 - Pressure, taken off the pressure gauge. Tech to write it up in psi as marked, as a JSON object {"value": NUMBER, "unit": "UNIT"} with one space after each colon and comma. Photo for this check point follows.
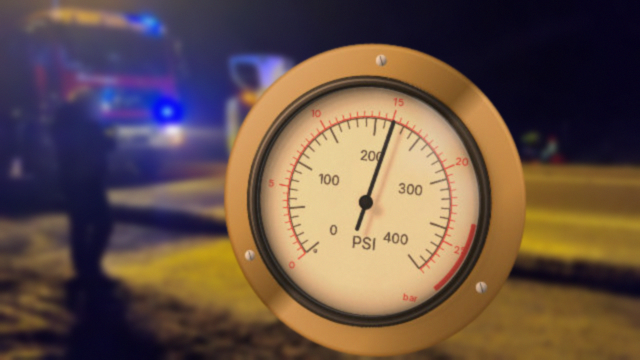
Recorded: {"value": 220, "unit": "psi"}
